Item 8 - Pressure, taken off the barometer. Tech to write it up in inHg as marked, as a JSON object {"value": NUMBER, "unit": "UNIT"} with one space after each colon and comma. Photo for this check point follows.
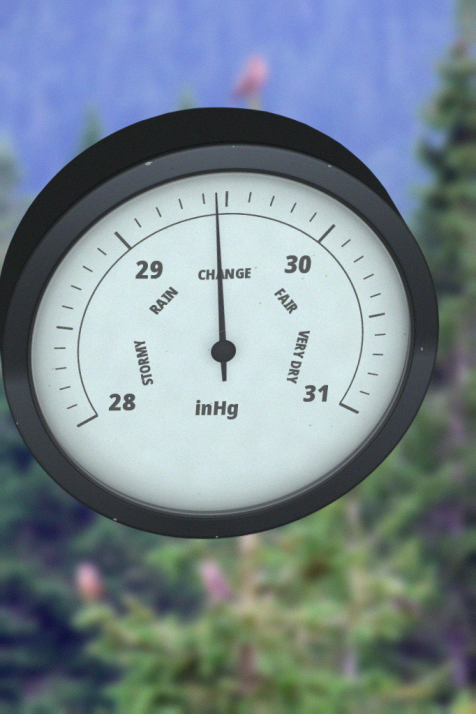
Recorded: {"value": 29.45, "unit": "inHg"}
